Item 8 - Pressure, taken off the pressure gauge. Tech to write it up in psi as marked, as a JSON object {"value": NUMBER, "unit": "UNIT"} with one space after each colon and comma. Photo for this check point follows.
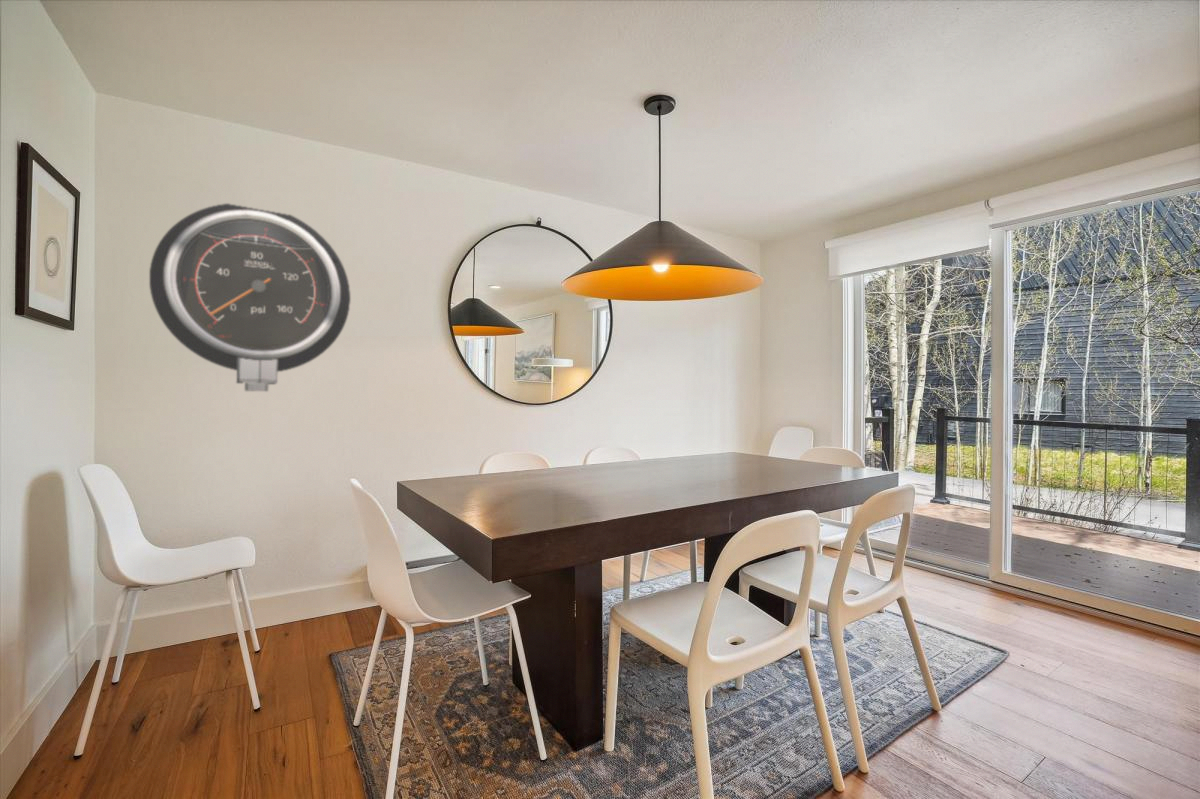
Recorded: {"value": 5, "unit": "psi"}
